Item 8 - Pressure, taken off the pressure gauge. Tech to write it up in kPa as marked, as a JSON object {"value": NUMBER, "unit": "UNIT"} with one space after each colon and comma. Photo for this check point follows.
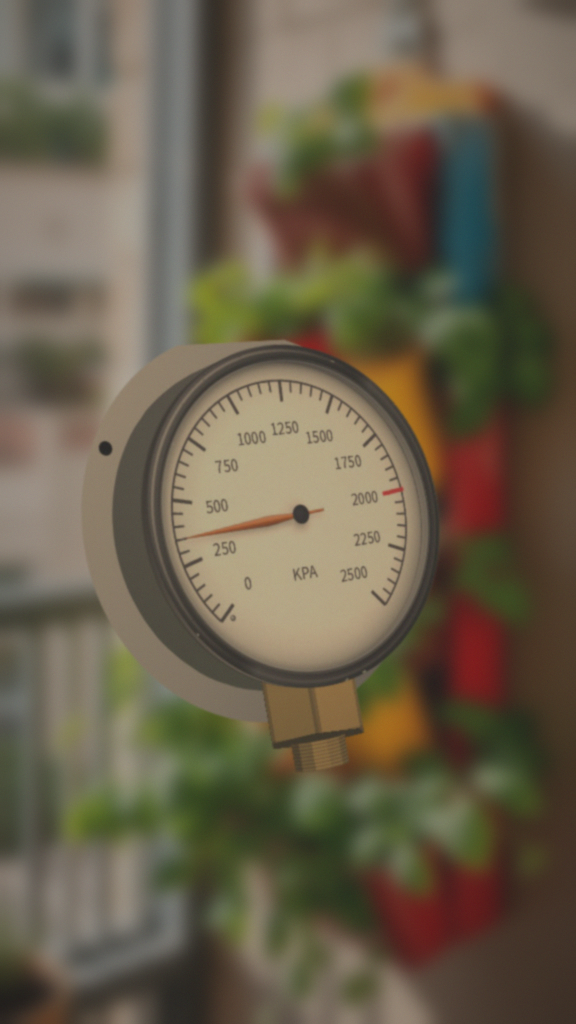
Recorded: {"value": 350, "unit": "kPa"}
